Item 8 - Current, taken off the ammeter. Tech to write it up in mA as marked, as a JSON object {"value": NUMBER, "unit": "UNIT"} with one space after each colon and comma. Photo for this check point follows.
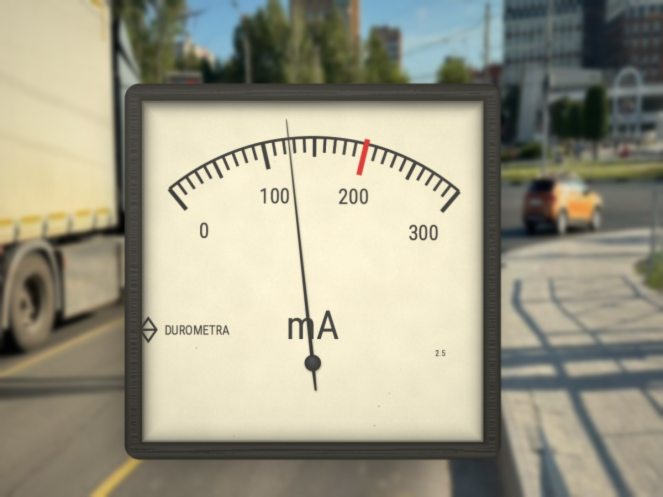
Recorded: {"value": 125, "unit": "mA"}
